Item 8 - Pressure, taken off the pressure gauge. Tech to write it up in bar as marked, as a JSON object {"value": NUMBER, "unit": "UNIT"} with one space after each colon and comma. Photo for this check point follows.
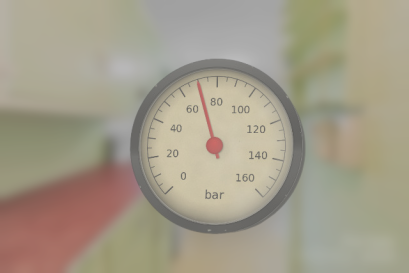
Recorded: {"value": 70, "unit": "bar"}
